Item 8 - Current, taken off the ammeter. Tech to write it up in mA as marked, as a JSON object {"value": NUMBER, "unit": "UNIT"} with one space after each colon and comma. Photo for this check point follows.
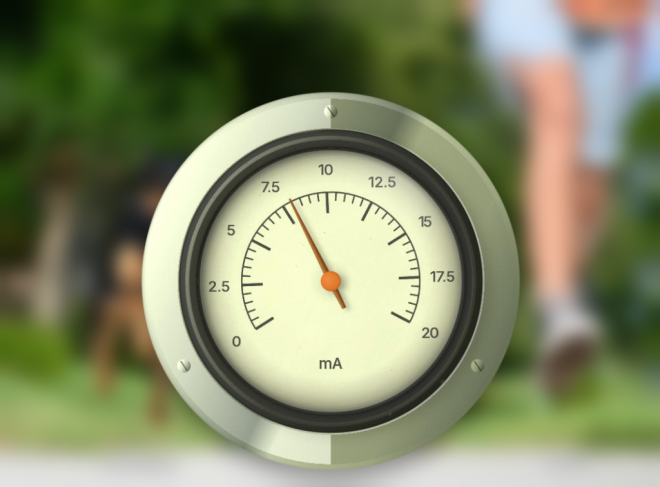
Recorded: {"value": 8, "unit": "mA"}
